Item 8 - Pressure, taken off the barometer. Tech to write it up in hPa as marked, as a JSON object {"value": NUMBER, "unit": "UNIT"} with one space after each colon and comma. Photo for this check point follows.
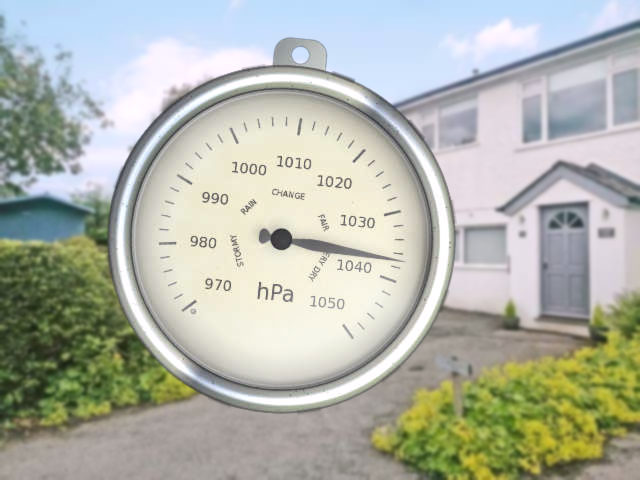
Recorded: {"value": 1037, "unit": "hPa"}
